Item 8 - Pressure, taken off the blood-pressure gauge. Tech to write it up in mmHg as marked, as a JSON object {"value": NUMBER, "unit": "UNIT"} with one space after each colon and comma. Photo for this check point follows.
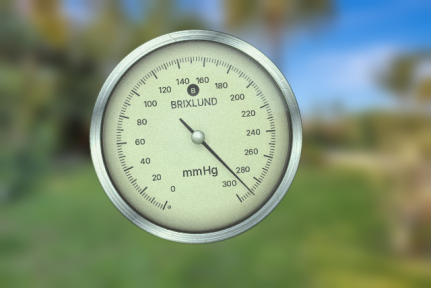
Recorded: {"value": 290, "unit": "mmHg"}
